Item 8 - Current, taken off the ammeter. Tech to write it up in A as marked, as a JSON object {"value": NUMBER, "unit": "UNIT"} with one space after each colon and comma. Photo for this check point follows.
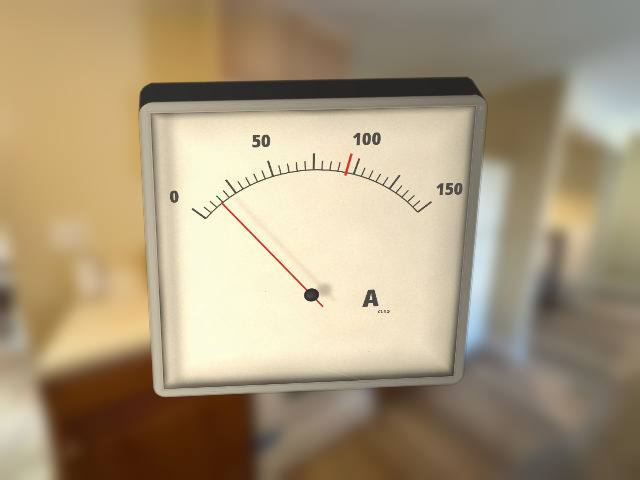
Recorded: {"value": 15, "unit": "A"}
